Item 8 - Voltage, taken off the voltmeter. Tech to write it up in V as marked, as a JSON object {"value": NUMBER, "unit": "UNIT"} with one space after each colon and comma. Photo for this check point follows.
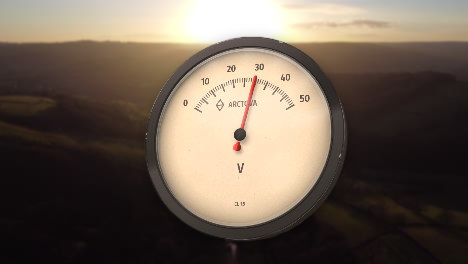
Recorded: {"value": 30, "unit": "V"}
